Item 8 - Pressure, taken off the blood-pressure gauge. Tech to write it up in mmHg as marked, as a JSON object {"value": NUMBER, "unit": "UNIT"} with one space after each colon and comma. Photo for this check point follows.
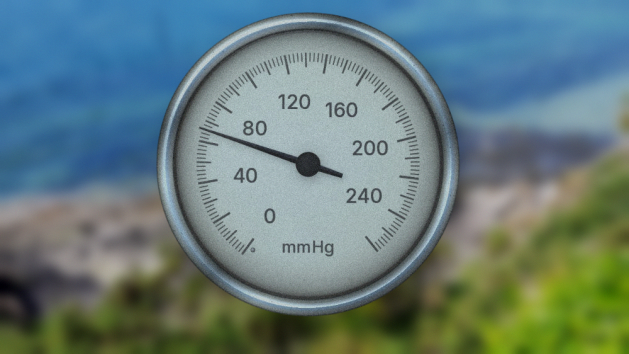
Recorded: {"value": 66, "unit": "mmHg"}
